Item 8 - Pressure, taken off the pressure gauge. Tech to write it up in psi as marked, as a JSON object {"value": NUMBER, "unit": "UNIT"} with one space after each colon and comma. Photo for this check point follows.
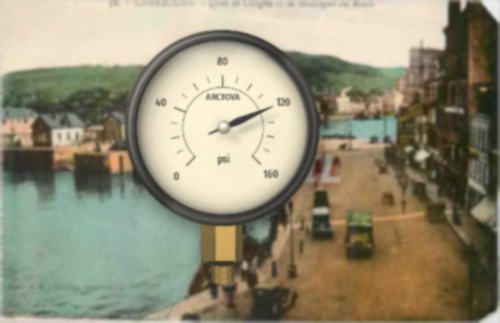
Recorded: {"value": 120, "unit": "psi"}
